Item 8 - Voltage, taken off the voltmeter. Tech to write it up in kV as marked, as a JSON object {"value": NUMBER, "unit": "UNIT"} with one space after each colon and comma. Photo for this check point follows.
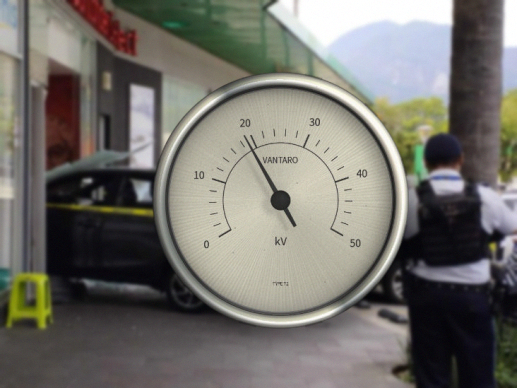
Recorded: {"value": 19, "unit": "kV"}
